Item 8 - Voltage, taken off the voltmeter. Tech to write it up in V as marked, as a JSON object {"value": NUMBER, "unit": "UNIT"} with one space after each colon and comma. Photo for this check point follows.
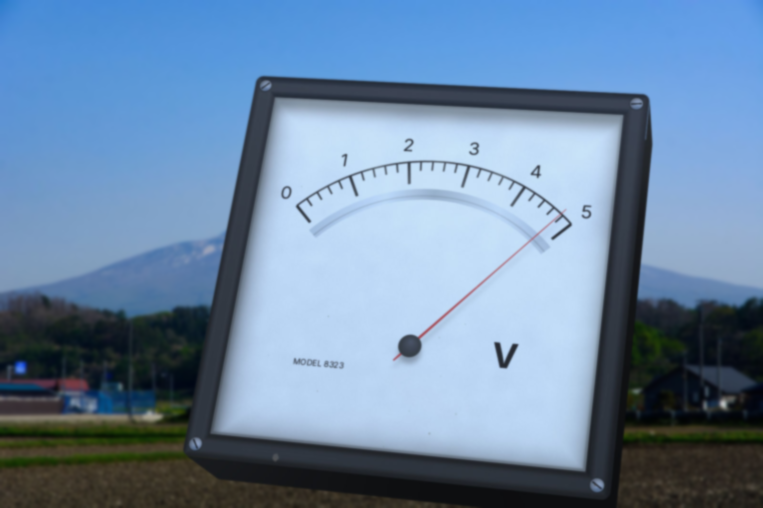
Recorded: {"value": 4.8, "unit": "V"}
